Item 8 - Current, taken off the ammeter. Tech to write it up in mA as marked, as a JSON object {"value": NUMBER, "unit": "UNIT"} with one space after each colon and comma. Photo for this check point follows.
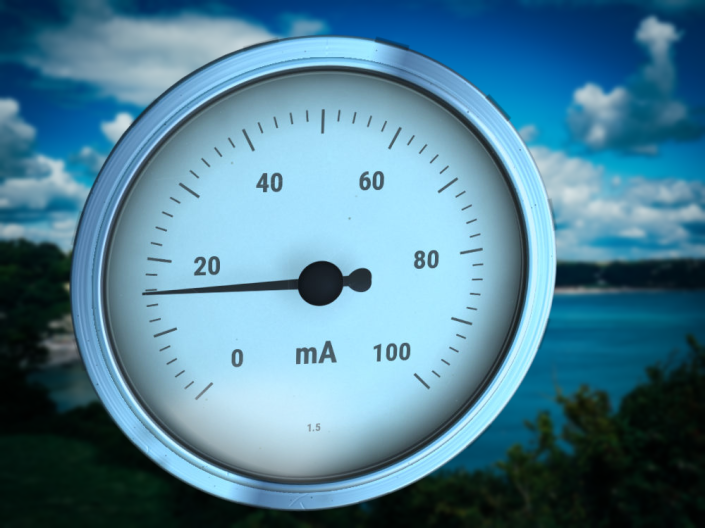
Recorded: {"value": 16, "unit": "mA"}
